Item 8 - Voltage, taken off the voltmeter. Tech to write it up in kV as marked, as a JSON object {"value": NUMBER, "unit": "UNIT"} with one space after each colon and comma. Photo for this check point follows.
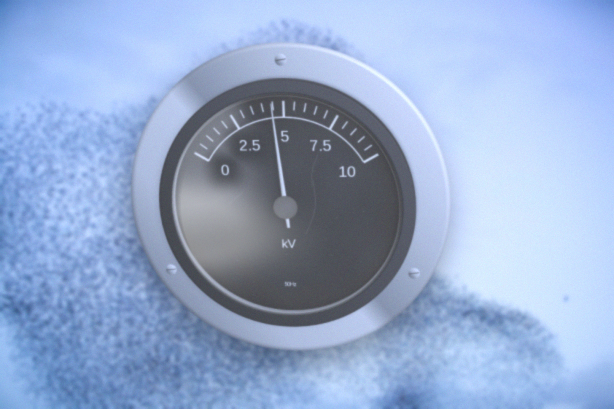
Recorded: {"value": 4.5, "unit": "kV"}
